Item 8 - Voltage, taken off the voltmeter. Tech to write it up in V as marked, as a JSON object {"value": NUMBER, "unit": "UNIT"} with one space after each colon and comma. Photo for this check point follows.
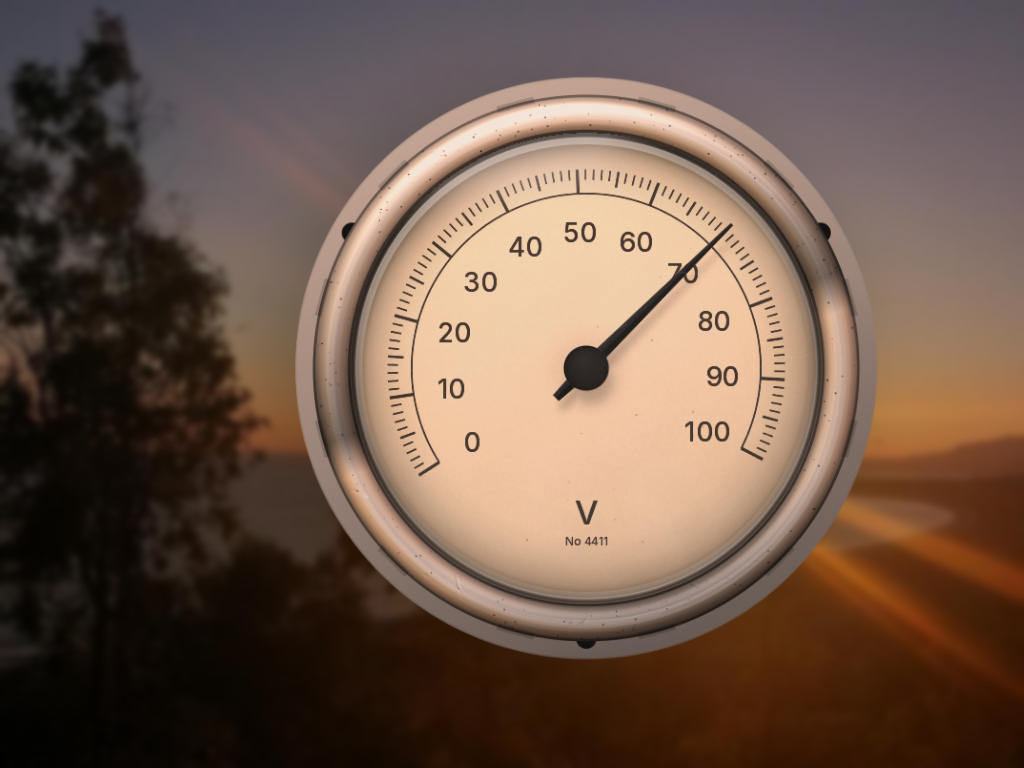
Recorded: {"value": 70, "unit": "V"}
